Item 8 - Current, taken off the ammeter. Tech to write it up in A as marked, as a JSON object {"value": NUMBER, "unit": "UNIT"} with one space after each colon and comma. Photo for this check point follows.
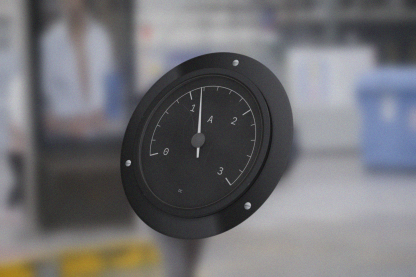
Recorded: {"value": 1.2, "unit": "A"}
